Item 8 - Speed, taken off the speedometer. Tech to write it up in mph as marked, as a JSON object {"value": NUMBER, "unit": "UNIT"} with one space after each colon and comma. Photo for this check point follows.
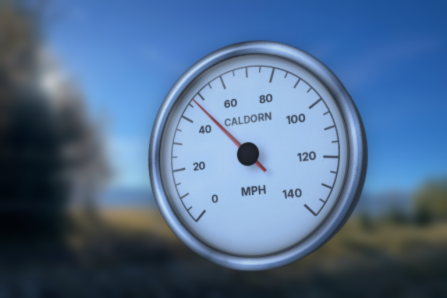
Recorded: {"value": 47.5, "unit": "mph"}
